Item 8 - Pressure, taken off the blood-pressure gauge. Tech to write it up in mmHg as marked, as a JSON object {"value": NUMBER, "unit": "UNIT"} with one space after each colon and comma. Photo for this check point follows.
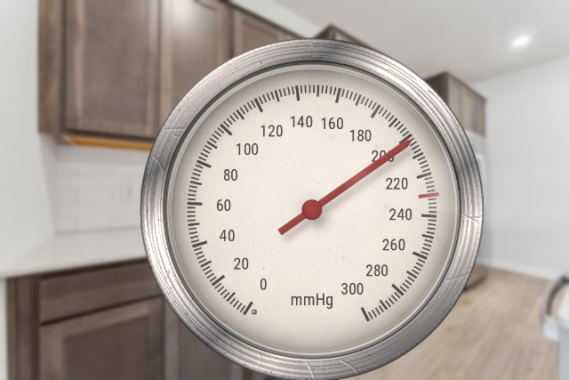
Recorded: {"value": 202, "unit": "mmHg"}
